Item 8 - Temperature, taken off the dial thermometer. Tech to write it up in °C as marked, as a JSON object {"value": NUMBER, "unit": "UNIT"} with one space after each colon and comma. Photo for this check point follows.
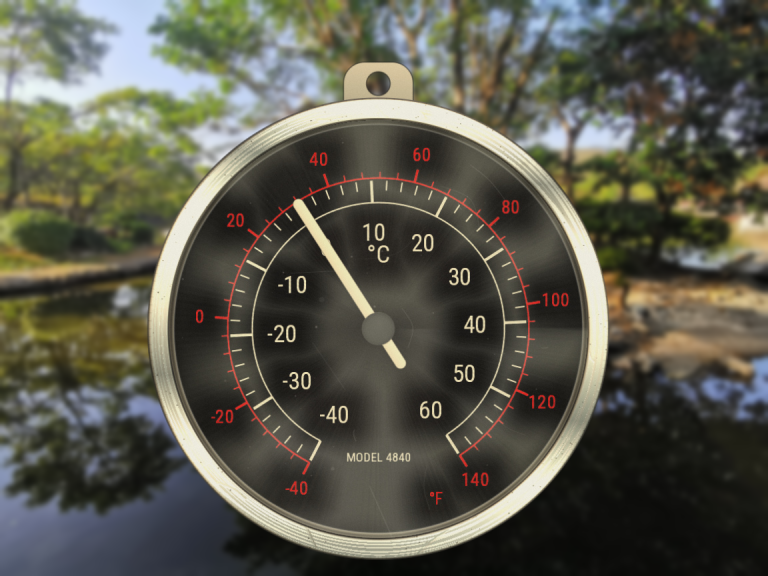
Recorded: {"value": 0, "unit": "°C"}
